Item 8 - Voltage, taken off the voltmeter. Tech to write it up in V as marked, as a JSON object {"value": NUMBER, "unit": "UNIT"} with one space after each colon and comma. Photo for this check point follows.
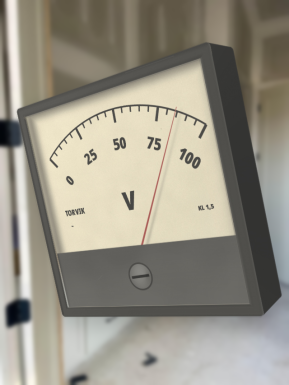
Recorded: {"value": 85, "unit": "V"}
